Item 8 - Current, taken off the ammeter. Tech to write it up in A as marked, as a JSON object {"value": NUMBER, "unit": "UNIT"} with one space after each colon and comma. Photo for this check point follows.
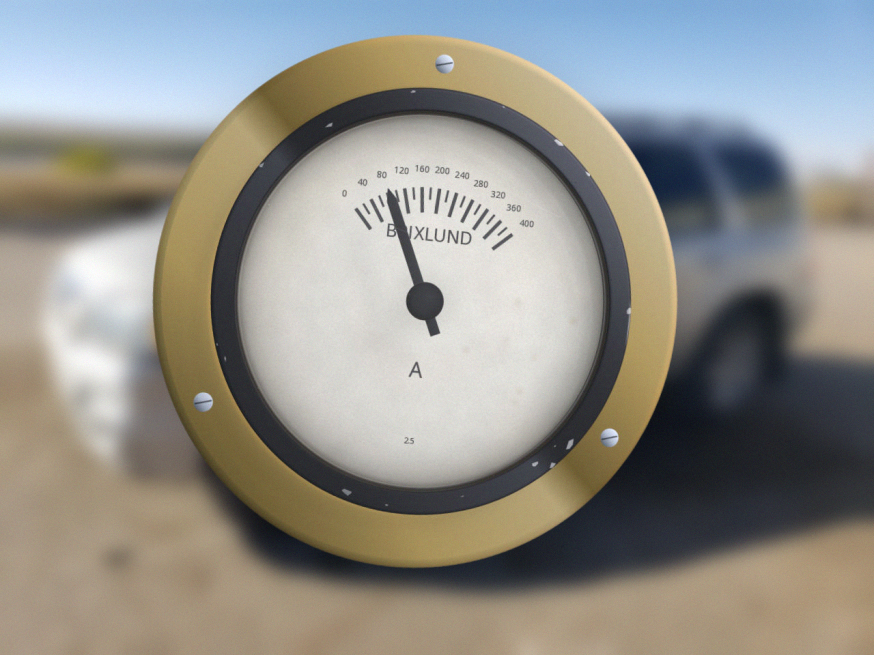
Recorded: {"value": 80, "unit": "A"}
